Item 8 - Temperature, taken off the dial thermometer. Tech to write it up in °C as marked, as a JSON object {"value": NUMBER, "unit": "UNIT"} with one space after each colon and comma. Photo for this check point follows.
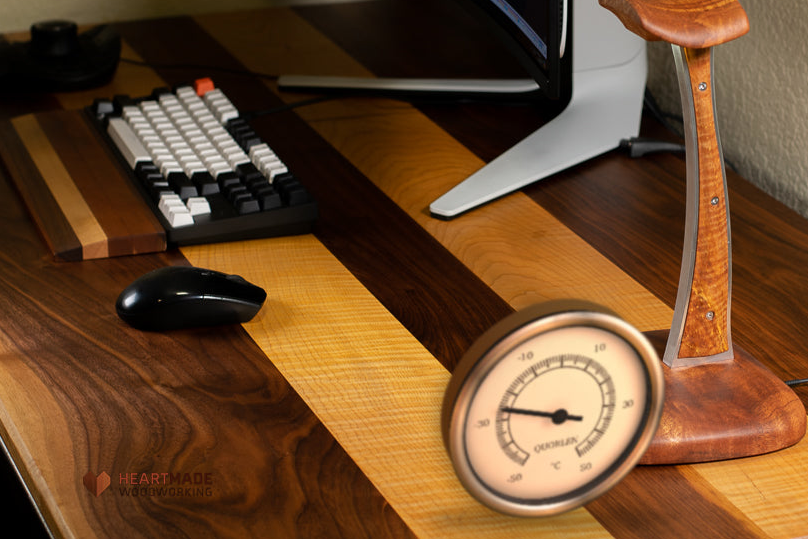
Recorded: {"value": -25, "unit": "°C"}
